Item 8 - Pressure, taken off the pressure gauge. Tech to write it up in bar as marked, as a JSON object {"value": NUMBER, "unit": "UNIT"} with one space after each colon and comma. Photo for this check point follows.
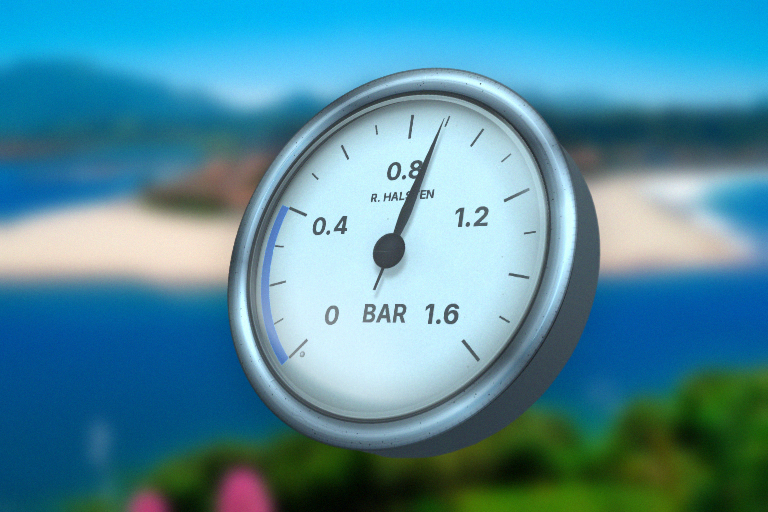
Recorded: {"value": 0.9, "unit": "bar"}
